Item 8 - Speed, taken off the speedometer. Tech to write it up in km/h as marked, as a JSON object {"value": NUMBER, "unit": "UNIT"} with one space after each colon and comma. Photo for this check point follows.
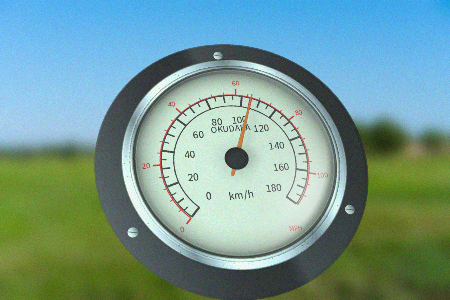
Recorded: {"value": 105, "unit": "km/h"}
